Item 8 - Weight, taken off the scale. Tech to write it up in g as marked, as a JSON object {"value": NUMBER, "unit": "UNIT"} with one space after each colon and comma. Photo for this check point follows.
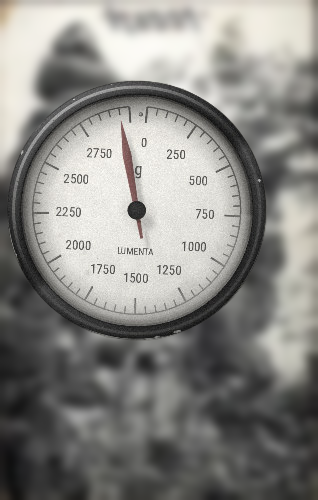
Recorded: {"value": 2950, "unit": "g"}
